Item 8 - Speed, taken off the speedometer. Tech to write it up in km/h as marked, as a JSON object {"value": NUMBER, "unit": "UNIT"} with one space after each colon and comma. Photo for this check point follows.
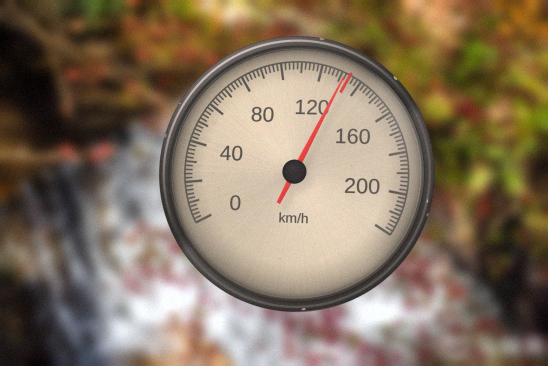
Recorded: {"value": 132, "unit": "km/h"}
